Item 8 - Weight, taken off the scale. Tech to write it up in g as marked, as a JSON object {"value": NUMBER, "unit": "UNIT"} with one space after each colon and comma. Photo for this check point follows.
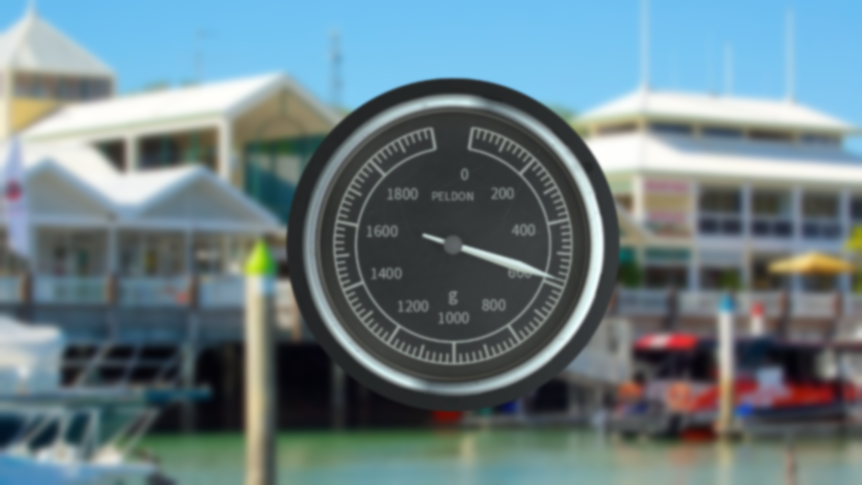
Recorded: {"value": 580, "unit": "g"}
